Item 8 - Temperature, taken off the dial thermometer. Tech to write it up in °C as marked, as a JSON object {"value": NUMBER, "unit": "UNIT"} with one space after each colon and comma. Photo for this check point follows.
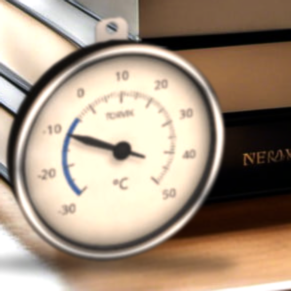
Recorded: {"value": -10, "unit": "°C"}
